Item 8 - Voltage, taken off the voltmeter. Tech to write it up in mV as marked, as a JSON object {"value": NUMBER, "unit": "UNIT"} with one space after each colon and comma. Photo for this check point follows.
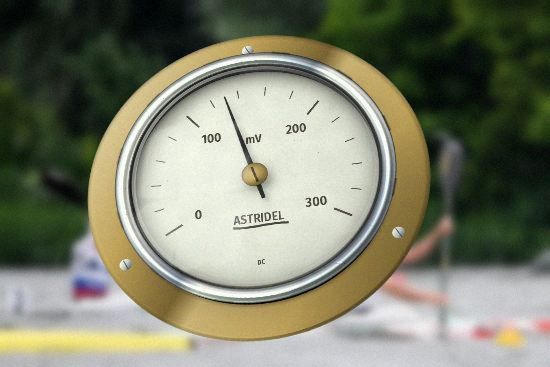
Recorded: {"value": 130, "unit": "mV"}
